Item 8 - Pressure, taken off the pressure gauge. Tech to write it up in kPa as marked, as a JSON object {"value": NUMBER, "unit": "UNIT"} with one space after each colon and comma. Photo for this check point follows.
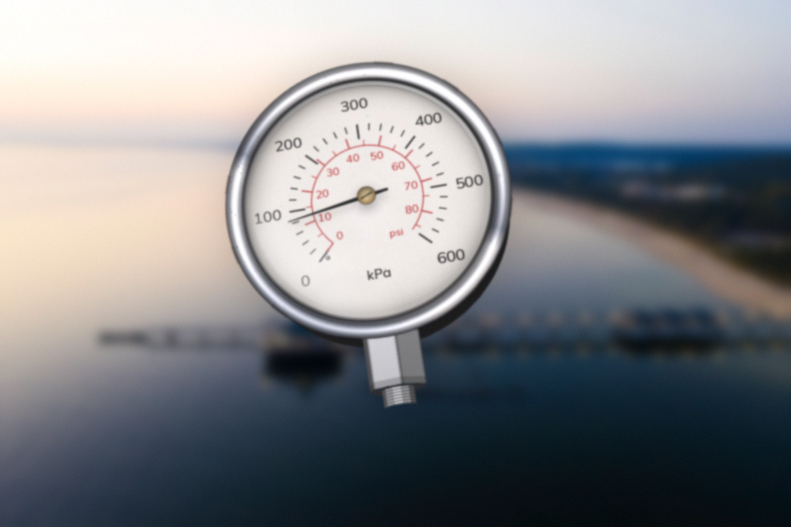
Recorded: {"value": 80, "unit": "kPa"}
